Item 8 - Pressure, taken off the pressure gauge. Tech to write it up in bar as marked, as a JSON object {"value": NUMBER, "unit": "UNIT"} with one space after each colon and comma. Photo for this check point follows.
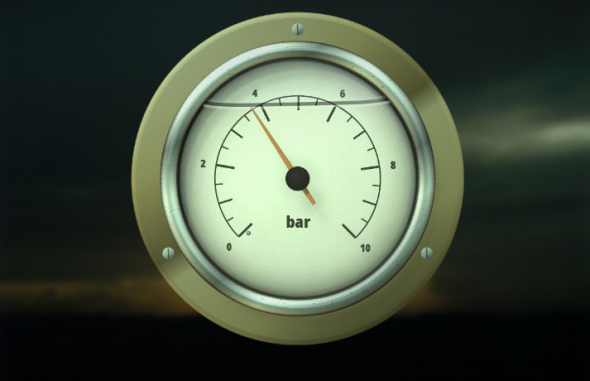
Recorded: {"value": 3.75, "unit": "bar"}
